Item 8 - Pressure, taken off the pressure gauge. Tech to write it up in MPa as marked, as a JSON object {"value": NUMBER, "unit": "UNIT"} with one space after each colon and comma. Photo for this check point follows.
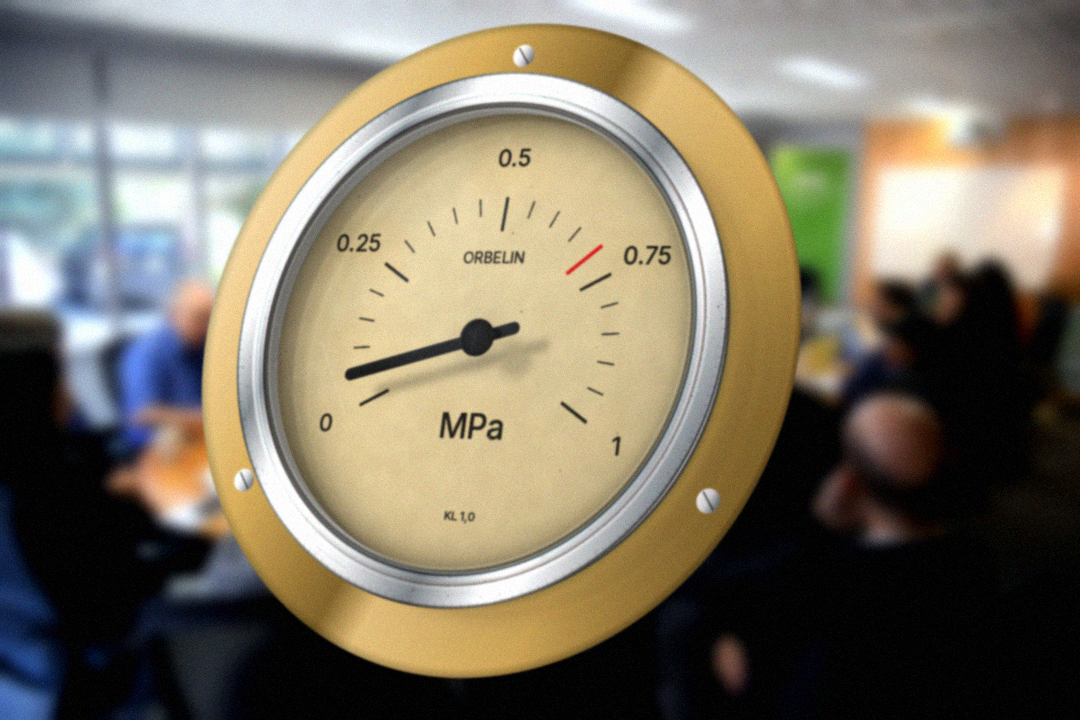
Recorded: {"value": 0.05, "unit": "MPa"}
